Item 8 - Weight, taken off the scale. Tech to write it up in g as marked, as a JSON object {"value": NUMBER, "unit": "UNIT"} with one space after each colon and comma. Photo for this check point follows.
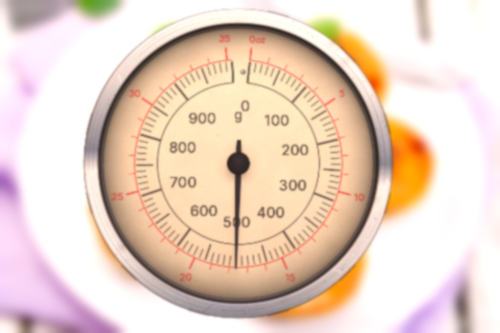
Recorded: {"value": 500, "unit": "g"}
